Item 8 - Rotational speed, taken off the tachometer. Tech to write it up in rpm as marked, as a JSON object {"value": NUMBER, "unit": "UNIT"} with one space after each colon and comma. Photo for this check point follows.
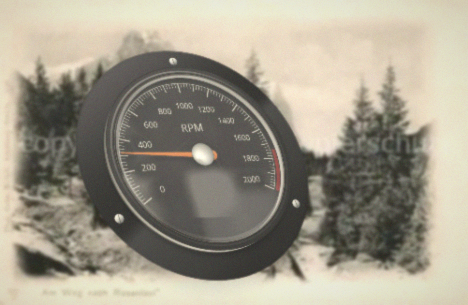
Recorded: {"value": 300, "unit": "rpm"}
